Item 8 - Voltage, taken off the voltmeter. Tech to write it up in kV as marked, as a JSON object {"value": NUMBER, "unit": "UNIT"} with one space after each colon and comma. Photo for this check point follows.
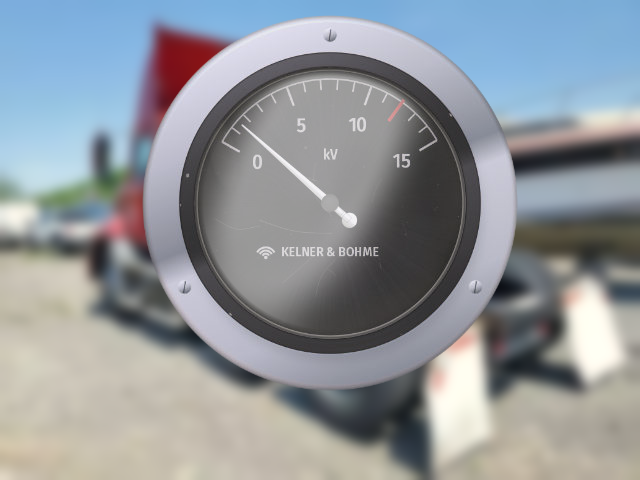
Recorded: {"value": 1.5, "unit": "kV"}
